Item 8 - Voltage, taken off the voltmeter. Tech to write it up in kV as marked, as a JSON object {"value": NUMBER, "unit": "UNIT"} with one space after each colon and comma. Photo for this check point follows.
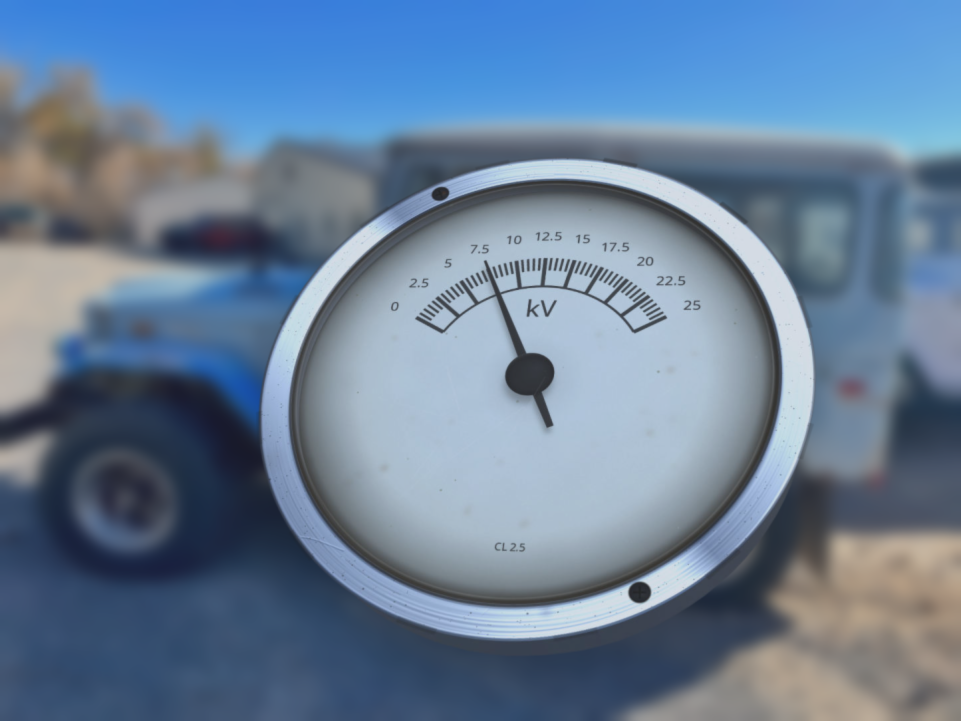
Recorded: {"value": 7.5, "unit": "kV"}
